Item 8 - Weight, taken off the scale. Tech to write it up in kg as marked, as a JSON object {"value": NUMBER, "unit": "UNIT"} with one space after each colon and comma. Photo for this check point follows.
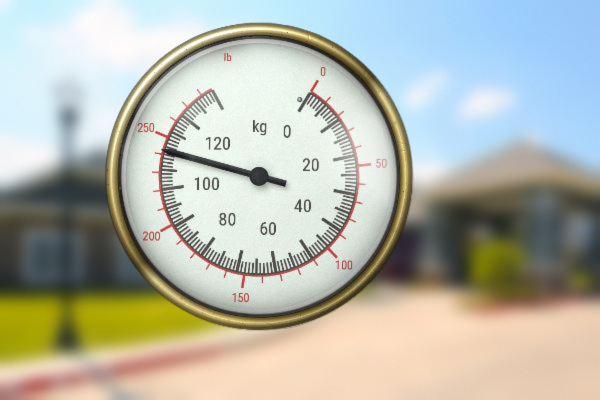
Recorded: {"value": 110, "unit": "kg"}
